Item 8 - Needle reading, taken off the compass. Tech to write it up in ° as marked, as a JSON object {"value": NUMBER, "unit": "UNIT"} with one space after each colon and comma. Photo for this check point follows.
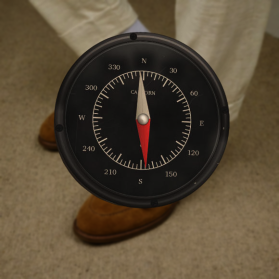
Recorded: {"value": 175, "unit": "°"}
